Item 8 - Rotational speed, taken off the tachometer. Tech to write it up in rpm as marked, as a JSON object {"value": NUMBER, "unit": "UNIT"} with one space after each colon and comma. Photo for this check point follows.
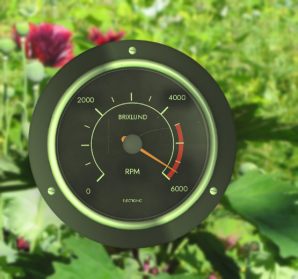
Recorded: {"value": 5750, "unit": "rpm"}
